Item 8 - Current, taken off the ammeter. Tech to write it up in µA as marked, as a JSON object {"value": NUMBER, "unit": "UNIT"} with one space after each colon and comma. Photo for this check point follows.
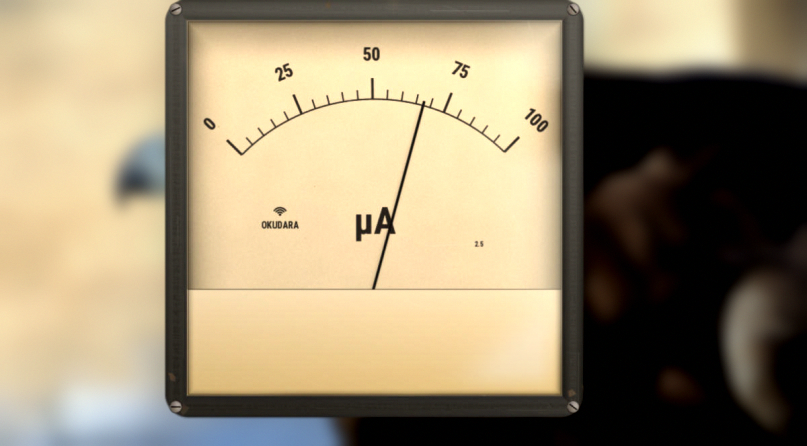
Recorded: {"value": 67.5, "unit": "µA"}
